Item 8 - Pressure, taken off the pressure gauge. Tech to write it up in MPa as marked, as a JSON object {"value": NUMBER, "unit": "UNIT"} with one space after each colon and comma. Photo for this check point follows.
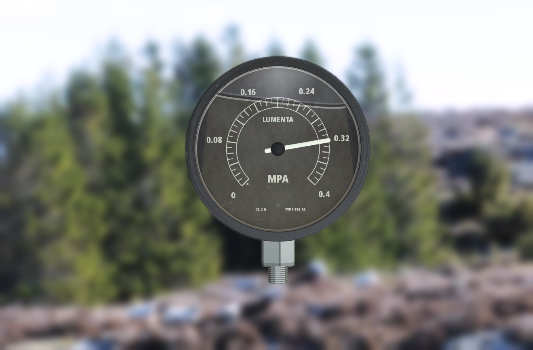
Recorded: {"value": 0.32, "unit": "MPa"}
